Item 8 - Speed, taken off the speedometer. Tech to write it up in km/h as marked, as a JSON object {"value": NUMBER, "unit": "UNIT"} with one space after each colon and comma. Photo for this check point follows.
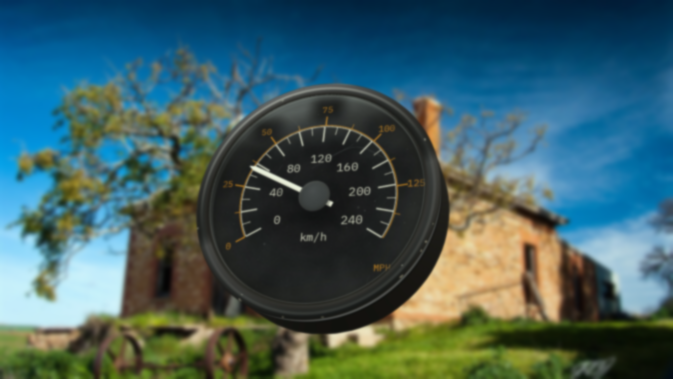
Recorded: {"value": 55, "unit": "km/h"}
